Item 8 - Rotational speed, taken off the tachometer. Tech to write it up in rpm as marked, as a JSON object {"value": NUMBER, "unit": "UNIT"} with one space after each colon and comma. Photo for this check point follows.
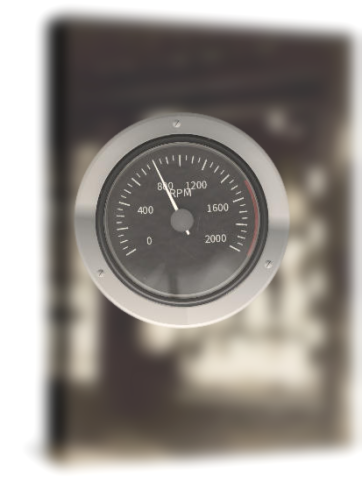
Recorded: {"value": 800, "unit": "rpm"}
